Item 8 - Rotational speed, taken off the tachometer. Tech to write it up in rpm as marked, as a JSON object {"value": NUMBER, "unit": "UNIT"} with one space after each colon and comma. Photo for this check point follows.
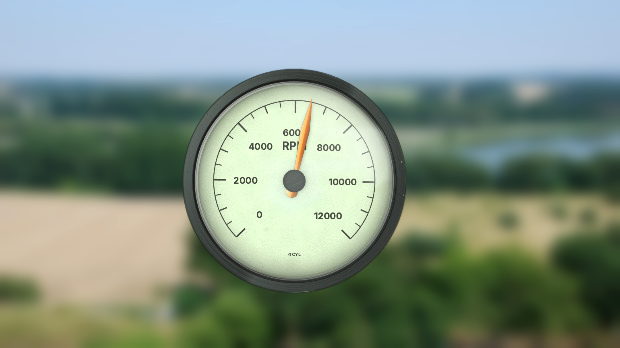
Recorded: {"value": 6500, "unit": "rpm"}
